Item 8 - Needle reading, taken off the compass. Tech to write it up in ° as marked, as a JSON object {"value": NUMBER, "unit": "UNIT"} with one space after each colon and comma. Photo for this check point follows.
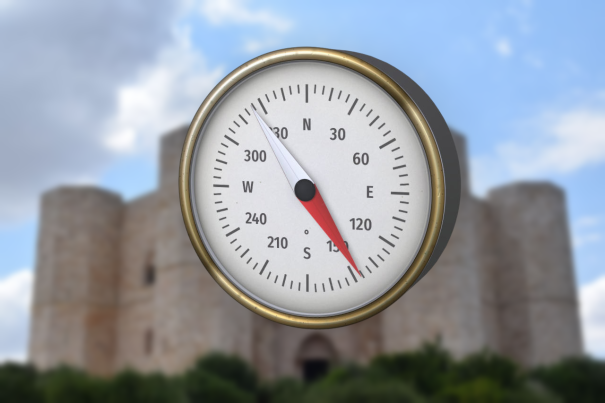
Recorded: {"value": 145, "unit": "°"}
